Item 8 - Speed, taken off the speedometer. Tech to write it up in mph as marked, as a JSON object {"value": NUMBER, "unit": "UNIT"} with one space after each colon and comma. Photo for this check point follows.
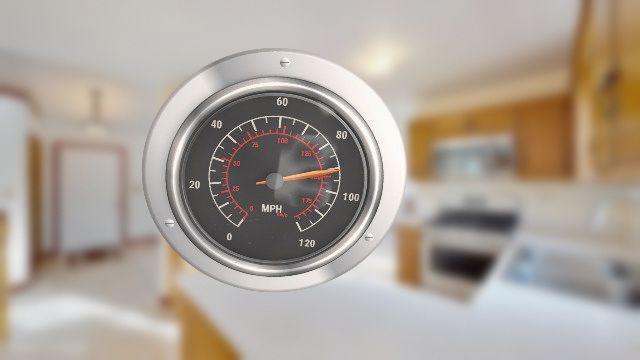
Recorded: {"value": 90, "unit": "mph"}
